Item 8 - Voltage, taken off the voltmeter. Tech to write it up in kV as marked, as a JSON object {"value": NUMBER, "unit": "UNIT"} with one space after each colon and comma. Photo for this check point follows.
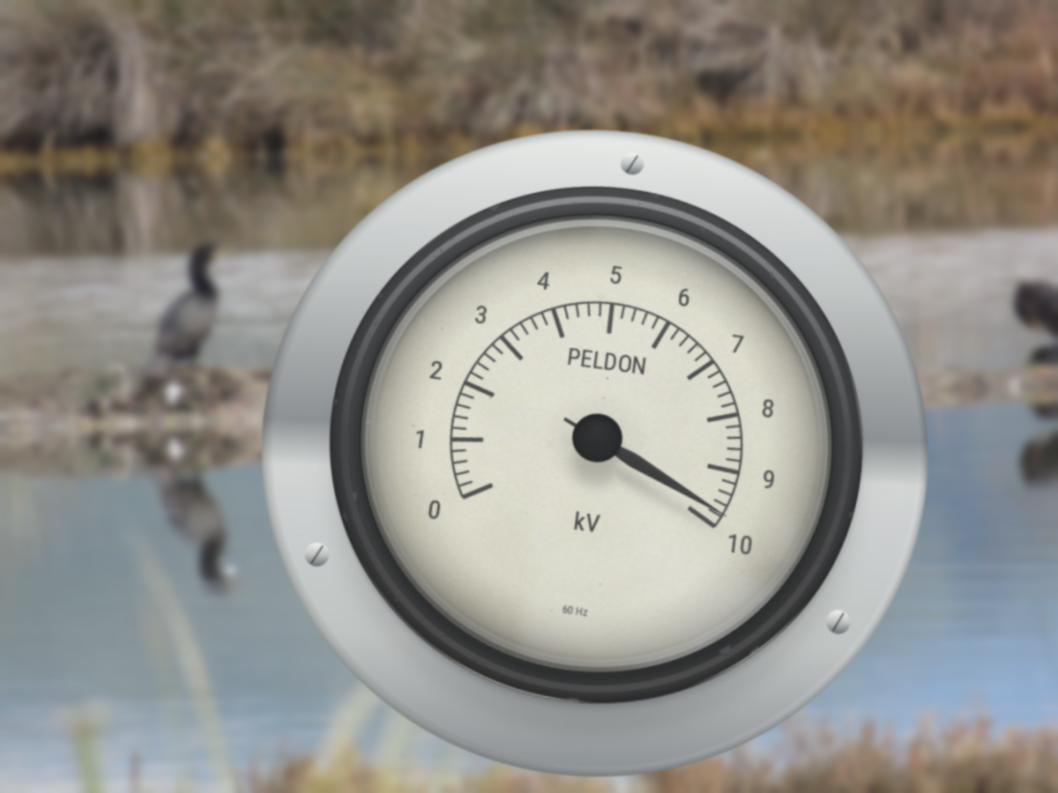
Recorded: {"value": 9.8, "unit": "kV"}
